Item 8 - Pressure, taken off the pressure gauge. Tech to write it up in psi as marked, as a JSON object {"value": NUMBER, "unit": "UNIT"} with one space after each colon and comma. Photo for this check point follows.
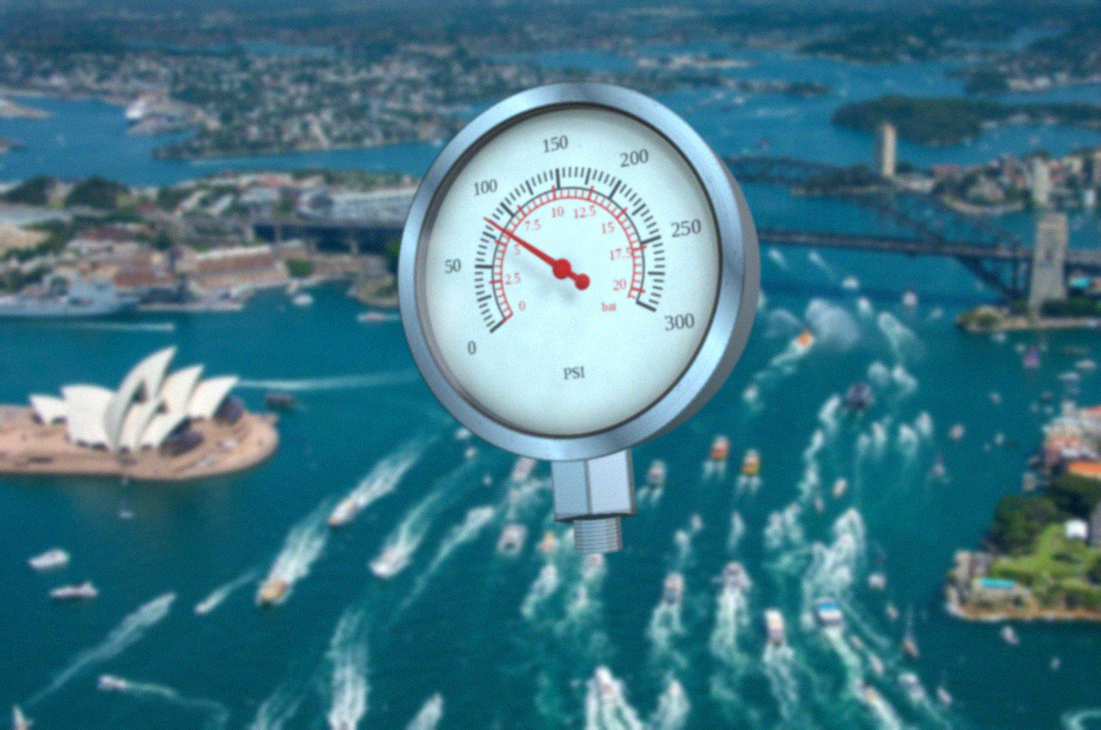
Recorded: {"value": 85, "unit": "psi"}
